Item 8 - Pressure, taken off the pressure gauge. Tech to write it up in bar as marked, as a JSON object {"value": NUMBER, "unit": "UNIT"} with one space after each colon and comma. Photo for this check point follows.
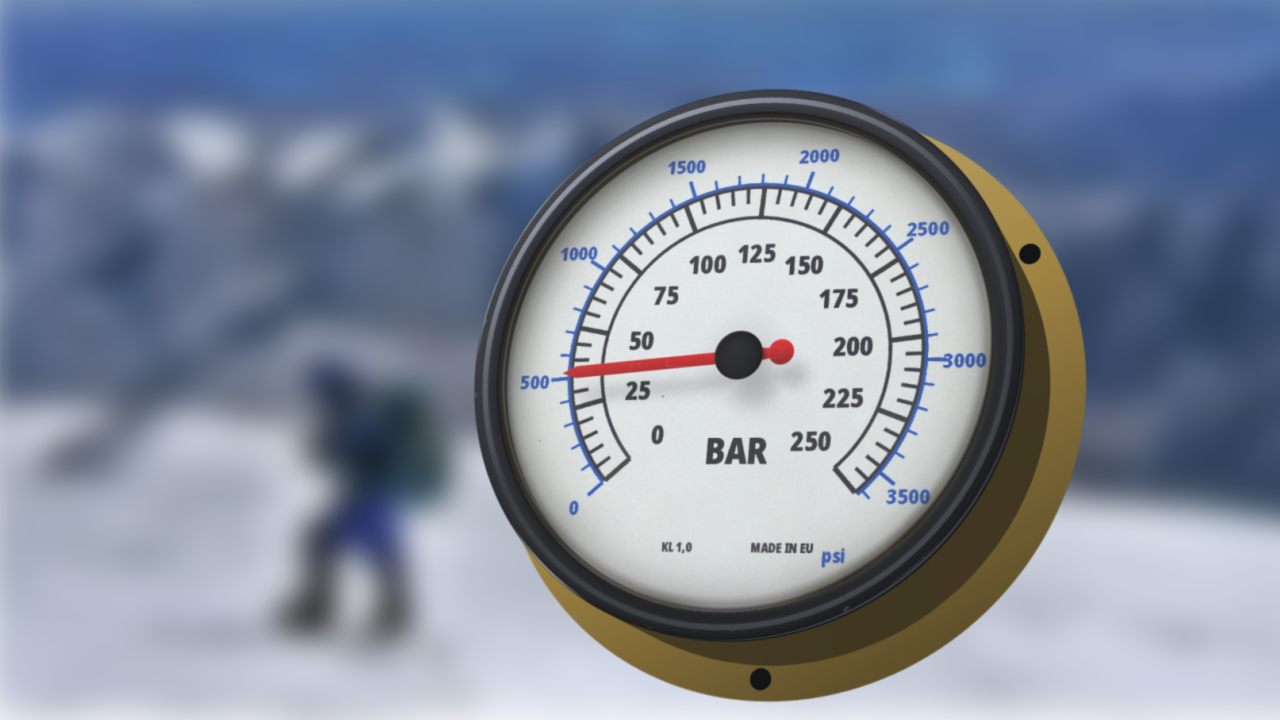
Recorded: {"value": 35, "unit": "bar"}
